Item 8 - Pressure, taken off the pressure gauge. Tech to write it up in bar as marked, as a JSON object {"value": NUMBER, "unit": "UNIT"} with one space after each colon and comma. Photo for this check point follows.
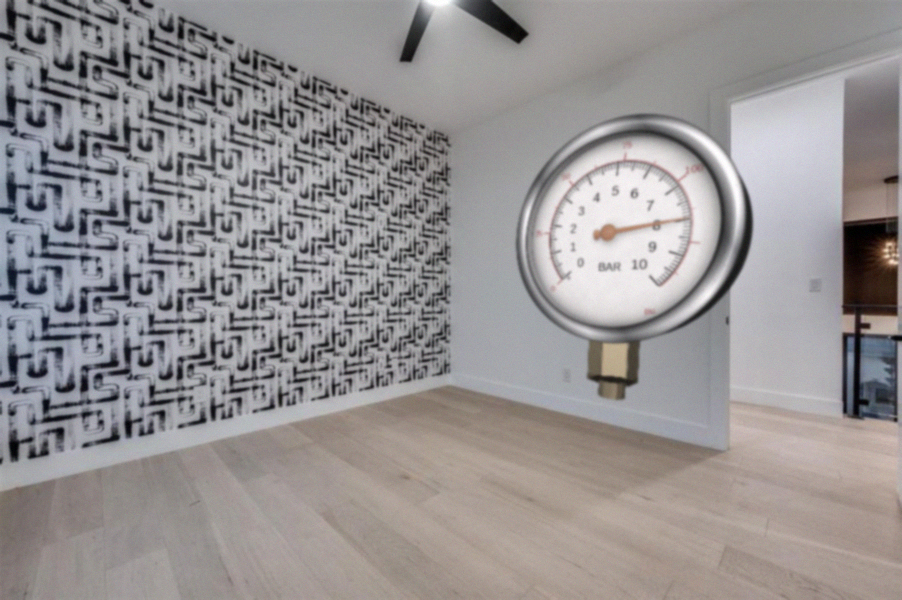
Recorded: {"value": 8, "unit": "bar"}
